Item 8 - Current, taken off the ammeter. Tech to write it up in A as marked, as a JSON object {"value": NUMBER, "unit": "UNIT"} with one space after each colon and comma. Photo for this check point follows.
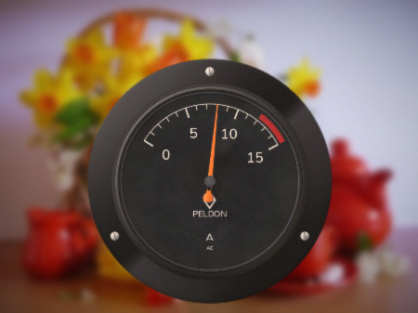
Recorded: {"value": 8, "unit": "A"}
